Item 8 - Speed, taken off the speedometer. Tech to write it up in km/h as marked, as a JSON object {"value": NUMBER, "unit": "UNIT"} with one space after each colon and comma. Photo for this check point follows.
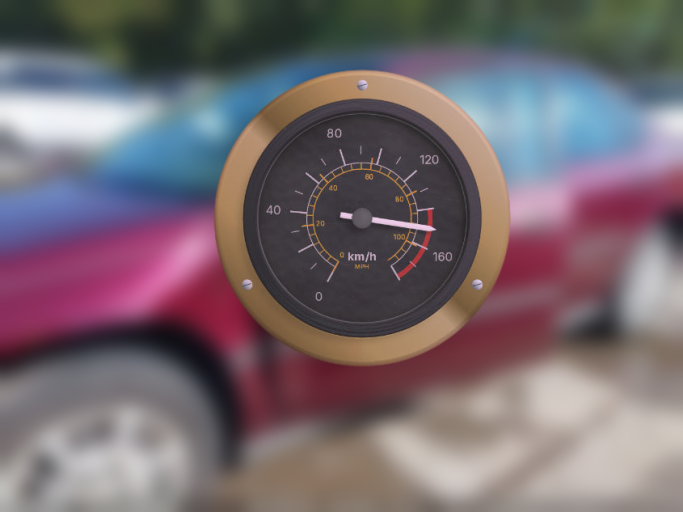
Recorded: {"value": 150, "unit": "km/h"}
